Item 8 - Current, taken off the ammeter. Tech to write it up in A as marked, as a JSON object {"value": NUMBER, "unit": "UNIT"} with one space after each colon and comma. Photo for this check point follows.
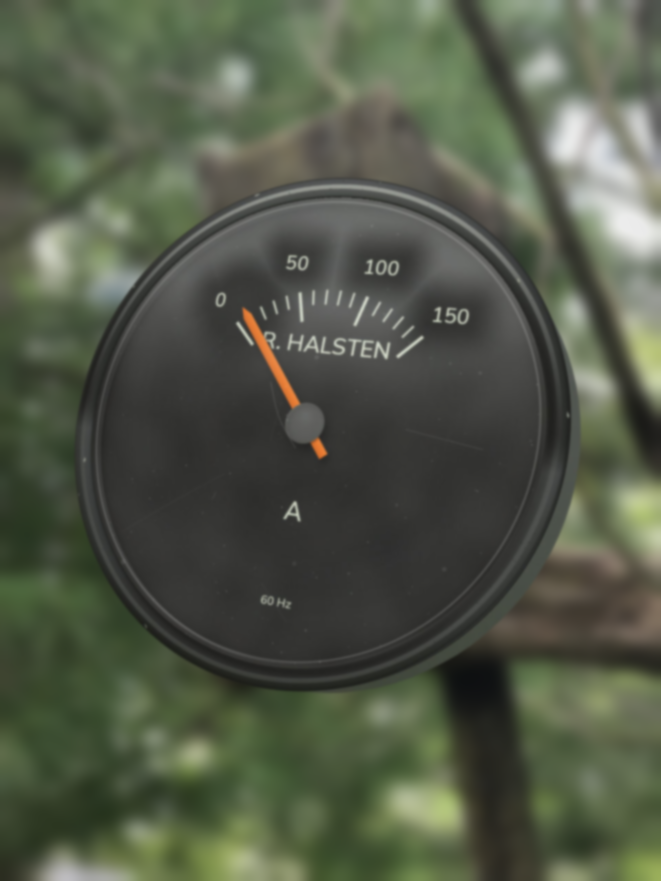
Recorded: {"value": 10, "unit": "A"}
